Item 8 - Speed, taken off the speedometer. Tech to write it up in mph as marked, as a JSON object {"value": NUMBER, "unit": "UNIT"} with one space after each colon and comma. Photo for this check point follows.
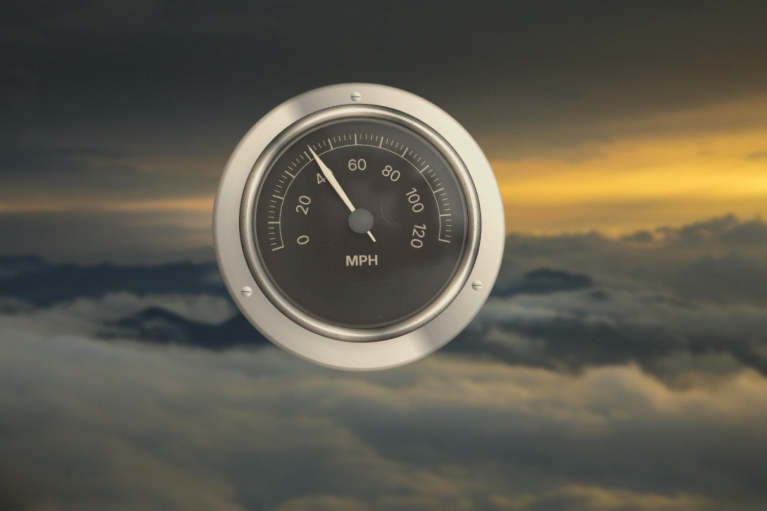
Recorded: {"value": 42, "unit": "mph"}
